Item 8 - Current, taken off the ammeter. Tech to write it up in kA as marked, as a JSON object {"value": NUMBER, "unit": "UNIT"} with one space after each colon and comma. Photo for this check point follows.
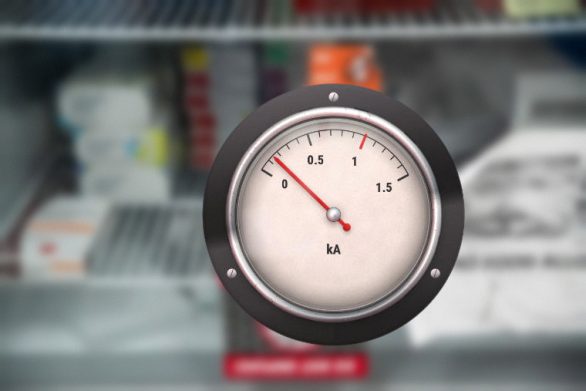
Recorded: {"value": 0.15, "unit": "kA"}
